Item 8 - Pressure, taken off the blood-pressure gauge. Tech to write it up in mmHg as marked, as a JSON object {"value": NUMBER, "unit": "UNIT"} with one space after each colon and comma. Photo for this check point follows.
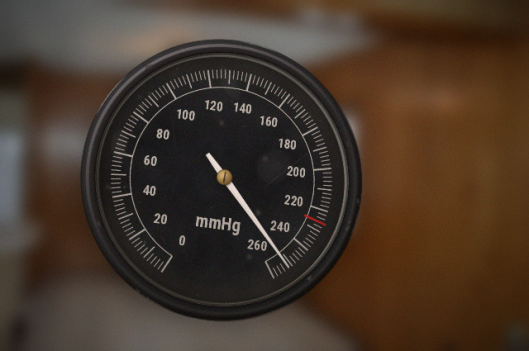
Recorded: {"value": 252, "unit": "mmHg"}
